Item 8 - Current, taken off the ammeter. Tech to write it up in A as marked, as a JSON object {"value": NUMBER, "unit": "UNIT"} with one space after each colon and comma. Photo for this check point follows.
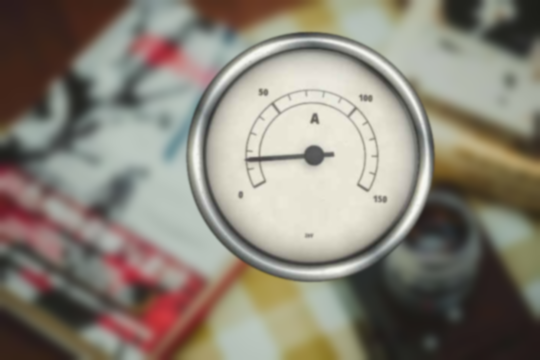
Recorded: {"value": 15, "unit": "A"}
